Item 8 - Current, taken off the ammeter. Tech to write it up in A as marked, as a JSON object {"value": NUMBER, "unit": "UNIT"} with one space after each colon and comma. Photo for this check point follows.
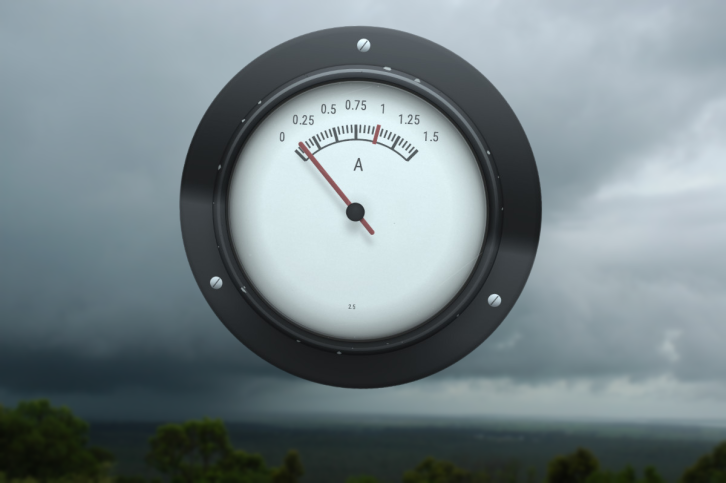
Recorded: {"value": 0.1, "unit": "A"}
